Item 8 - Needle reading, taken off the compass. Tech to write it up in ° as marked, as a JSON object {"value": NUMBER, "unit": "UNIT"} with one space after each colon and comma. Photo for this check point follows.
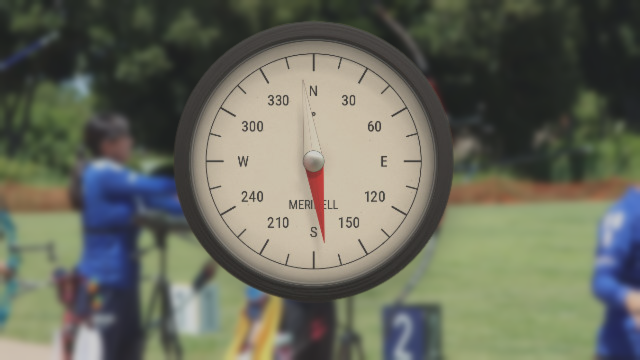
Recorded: {"value": 172.5, "unit": "°"}
